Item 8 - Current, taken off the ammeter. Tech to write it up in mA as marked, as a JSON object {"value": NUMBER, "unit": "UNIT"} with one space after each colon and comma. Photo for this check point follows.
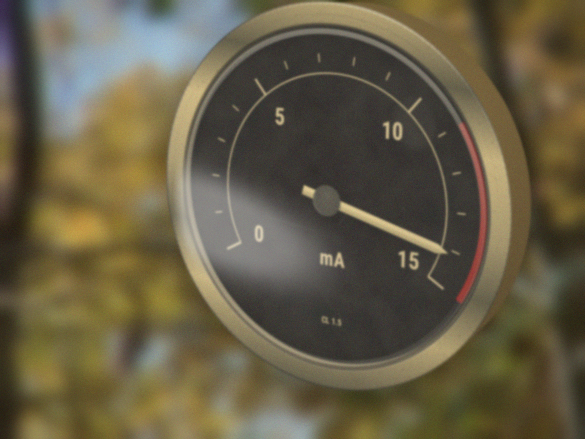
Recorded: {"value": 14, "unit": "mA"}
